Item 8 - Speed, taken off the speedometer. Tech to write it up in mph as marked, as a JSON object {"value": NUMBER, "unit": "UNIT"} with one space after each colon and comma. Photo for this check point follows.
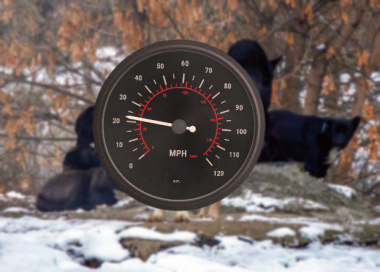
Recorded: {"value": 22.5, "unit": "mph"}
